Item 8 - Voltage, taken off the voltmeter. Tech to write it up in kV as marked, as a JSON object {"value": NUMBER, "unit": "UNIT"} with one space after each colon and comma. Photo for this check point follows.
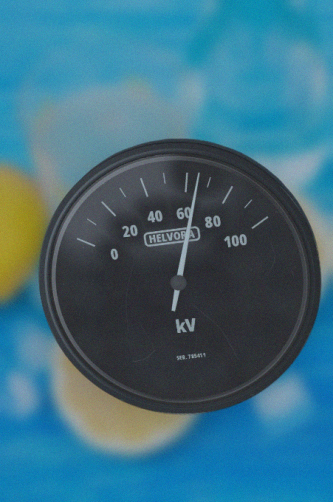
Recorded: {"value": 65, "unit": "kV"}
